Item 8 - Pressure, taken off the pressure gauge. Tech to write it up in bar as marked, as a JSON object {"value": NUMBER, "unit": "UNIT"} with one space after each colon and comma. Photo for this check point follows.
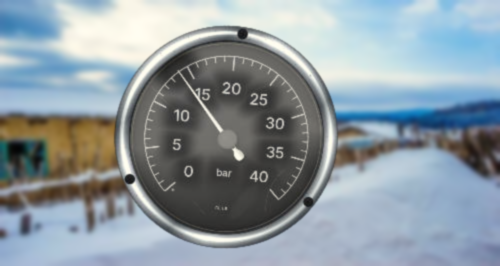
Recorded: {"value": 14, "unit": "bar"}
